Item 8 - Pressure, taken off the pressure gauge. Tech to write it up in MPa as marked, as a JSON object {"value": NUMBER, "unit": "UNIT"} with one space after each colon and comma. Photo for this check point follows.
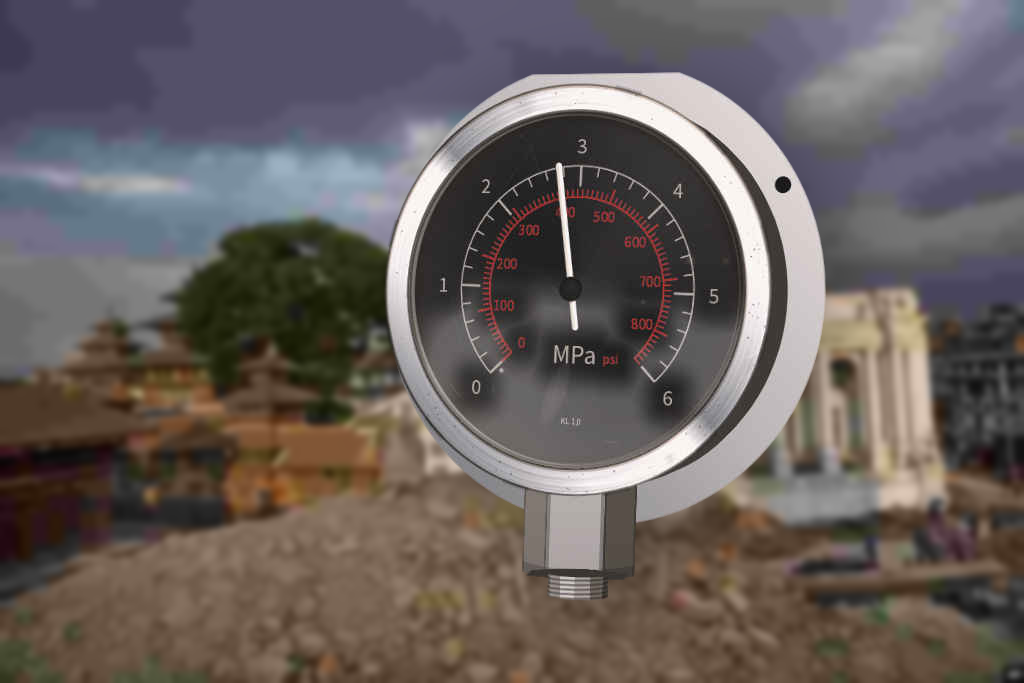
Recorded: {"value": 2.8, "unit": "MPa"}
